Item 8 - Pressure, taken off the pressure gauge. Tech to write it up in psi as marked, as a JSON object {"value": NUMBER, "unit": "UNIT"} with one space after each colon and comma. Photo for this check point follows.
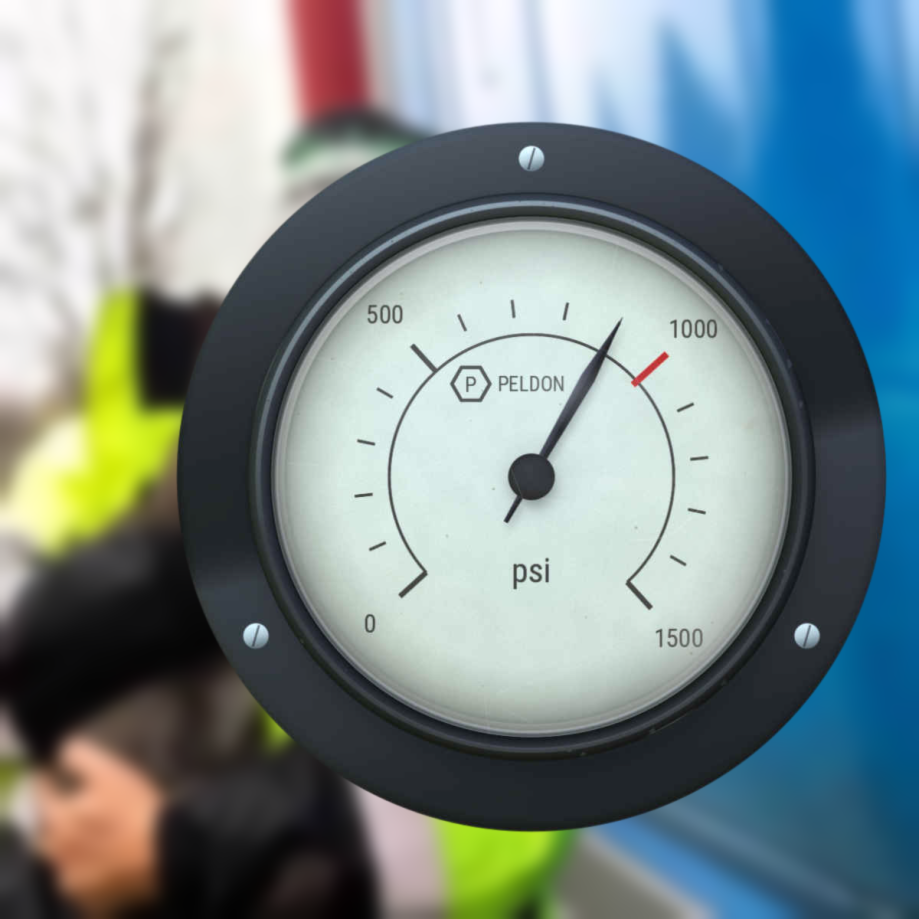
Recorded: {"value": 900, "unit": "psi"}
